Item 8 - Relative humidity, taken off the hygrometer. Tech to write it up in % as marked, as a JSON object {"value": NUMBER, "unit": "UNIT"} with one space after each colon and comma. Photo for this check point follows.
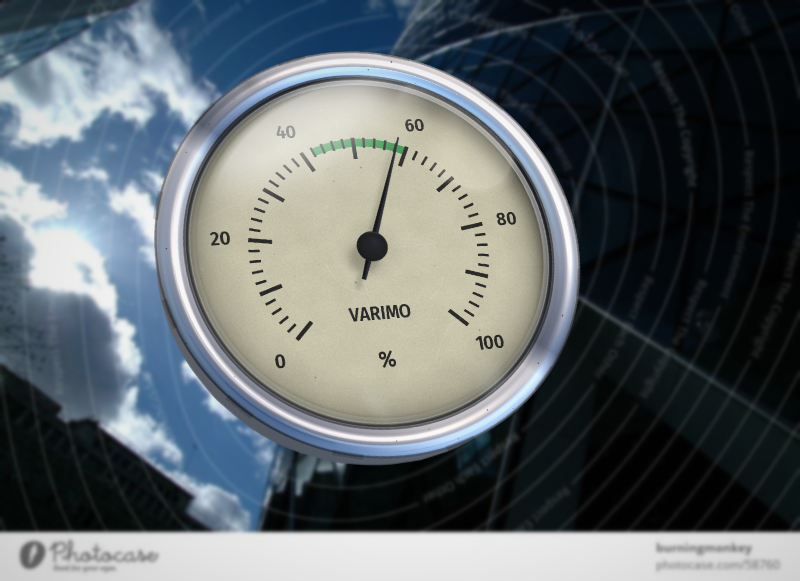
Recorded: {"value": 58, "unit": "%"}
